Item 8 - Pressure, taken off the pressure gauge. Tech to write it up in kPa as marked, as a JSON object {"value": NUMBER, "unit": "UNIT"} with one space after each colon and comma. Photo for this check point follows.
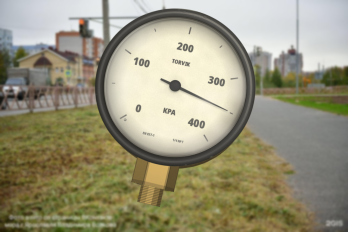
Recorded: {"value": 350, "unit": "kPa"}
